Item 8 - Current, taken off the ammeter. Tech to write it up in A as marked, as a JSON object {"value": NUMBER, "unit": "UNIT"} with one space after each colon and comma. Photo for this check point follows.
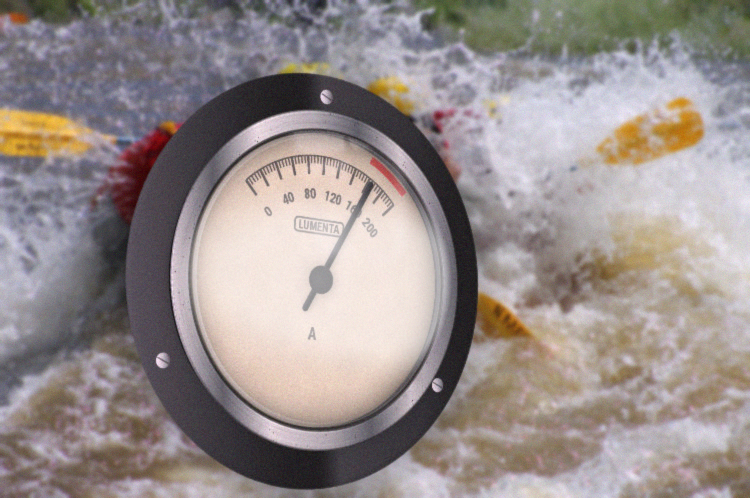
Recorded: {"value": 160, "unit": "A"}
